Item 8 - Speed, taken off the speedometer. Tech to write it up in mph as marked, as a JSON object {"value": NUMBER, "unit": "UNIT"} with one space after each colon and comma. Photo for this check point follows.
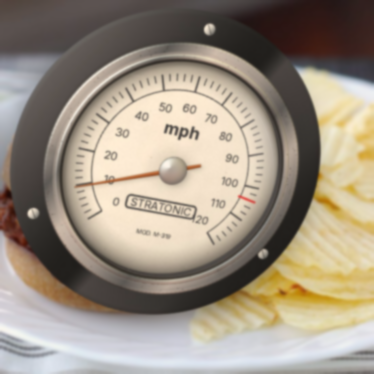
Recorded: {"value": 10, "unit": "mph"}
